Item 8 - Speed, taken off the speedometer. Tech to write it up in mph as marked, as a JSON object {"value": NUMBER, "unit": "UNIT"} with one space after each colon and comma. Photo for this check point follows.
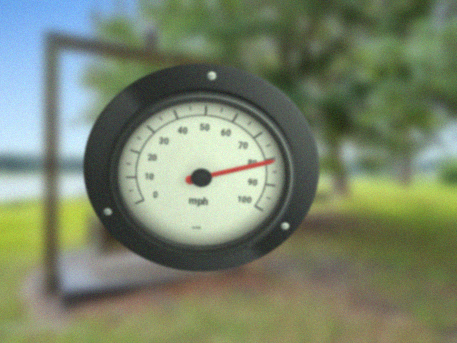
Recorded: {"value": 80, "unit": "mph"}
